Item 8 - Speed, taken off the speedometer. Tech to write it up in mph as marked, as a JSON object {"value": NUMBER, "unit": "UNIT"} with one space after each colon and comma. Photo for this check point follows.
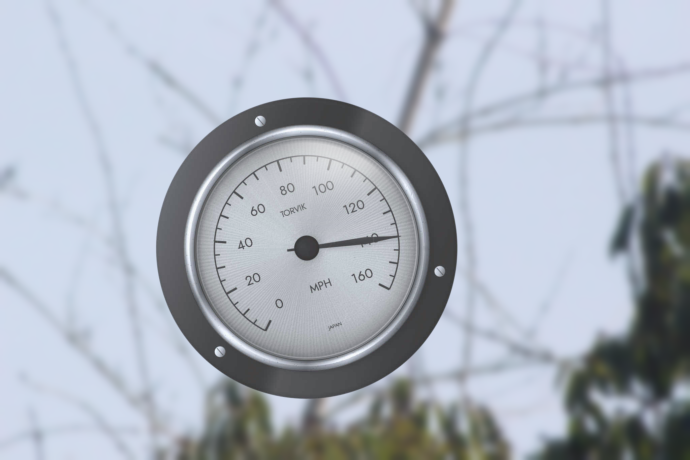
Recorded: {"value": 140, "unit": "mph"}
